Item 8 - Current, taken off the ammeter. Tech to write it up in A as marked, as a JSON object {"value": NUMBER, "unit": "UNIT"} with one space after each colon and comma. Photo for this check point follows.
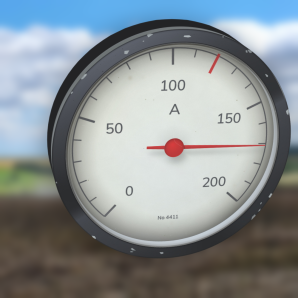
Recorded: {"value": 170, "unit": "A"}
